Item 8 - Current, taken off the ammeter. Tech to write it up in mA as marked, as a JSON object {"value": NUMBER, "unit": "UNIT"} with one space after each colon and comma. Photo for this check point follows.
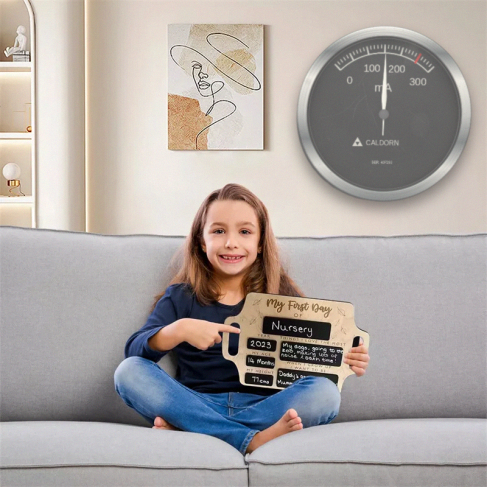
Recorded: {"value": 150, "unit": "mA"}
